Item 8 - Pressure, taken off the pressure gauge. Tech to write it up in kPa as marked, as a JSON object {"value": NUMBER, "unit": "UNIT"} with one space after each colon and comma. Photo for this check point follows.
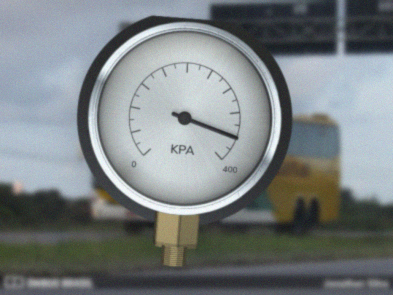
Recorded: {"value": 360, "unit": "kPa"}
